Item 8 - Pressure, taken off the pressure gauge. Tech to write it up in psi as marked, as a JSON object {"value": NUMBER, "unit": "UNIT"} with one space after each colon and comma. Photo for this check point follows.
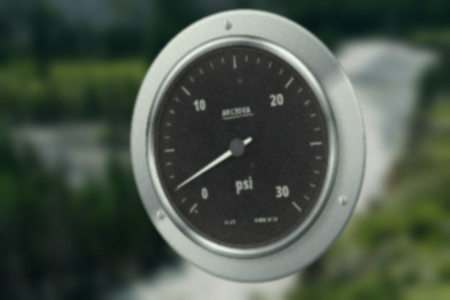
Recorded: {"value": 2, "unit": "psi"}
